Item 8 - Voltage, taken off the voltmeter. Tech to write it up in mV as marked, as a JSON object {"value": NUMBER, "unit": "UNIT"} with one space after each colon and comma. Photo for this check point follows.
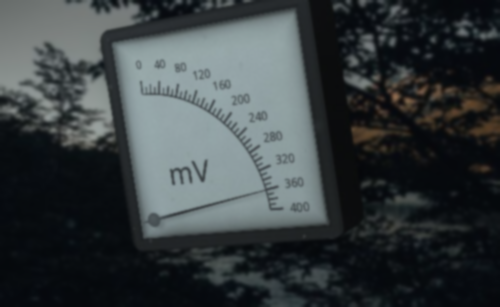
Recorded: {"value": 360, "unit": "mV"}
